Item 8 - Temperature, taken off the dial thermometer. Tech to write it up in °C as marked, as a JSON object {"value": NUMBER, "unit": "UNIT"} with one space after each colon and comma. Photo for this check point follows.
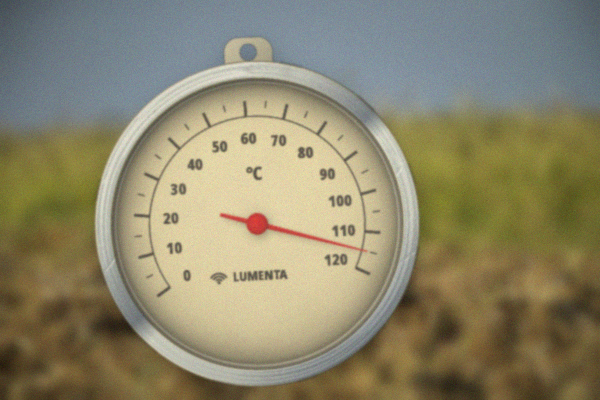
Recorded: {"value": 115, "unit": "°C"}
